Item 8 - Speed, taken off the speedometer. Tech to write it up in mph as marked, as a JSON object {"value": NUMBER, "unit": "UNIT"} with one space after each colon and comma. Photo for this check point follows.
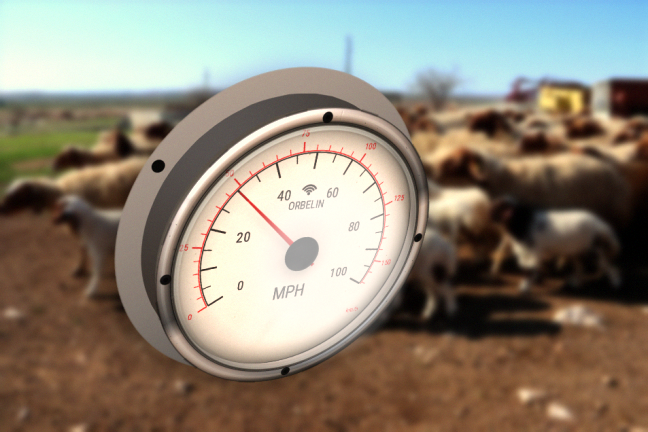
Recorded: {"value": 30, "unit": "mph"}
